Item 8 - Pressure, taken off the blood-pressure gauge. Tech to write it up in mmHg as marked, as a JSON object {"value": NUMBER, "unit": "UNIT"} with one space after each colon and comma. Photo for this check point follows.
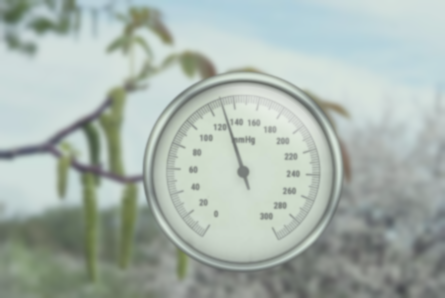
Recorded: {"value": 130, "unit": "mmHg"}
